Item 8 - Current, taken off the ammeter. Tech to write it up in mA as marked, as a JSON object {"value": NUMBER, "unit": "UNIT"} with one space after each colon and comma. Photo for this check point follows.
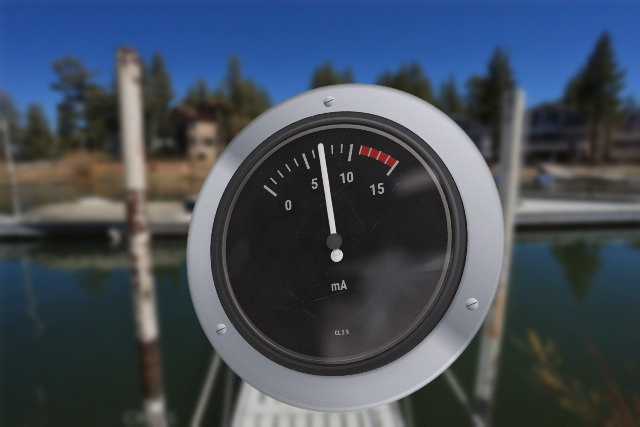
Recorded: {"value": 7, "unit": "mA"}
